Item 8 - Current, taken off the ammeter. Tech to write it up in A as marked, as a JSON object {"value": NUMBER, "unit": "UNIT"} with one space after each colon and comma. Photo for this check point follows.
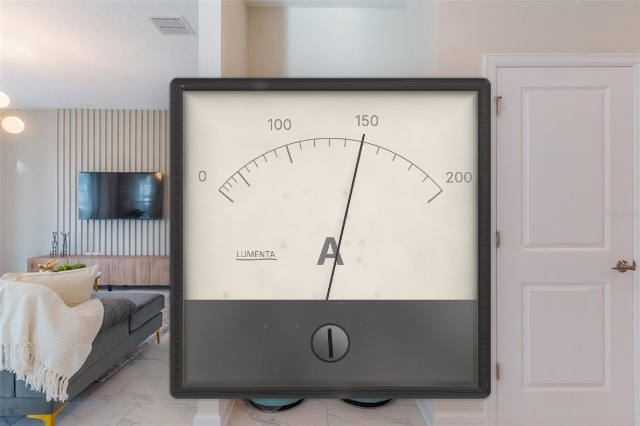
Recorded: {"value": 150, "unit": "A"}
